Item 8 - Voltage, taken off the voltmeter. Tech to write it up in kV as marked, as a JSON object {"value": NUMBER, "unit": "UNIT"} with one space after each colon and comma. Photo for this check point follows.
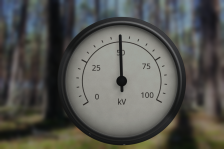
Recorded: {"value": 50, "unit": "kV"}
